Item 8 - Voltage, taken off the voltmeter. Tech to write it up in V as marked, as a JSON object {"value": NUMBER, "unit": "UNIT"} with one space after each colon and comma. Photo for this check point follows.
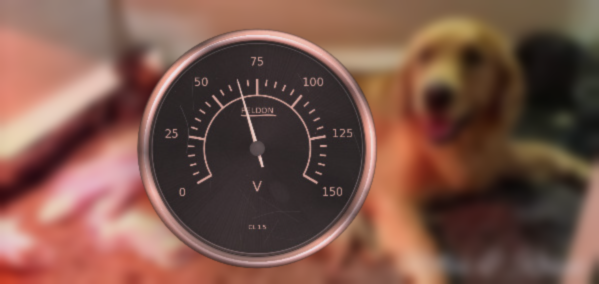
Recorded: {"value": 65, "unit": "V"}
